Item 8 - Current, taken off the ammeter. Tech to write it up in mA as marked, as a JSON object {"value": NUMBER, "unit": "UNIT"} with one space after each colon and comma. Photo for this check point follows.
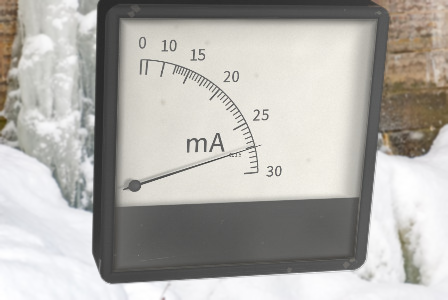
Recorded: {"value": 27.5, "unit": "mA"}
